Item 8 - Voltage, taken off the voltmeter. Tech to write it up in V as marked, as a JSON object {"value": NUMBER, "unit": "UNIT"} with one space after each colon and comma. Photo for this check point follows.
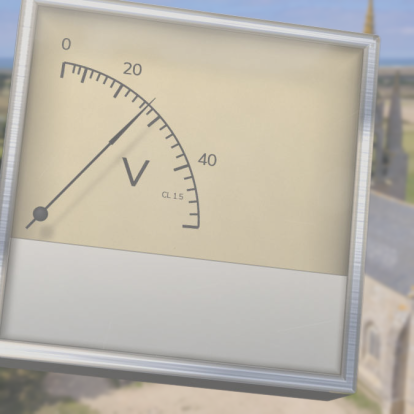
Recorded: {"value": 27, "unit": "V"}
